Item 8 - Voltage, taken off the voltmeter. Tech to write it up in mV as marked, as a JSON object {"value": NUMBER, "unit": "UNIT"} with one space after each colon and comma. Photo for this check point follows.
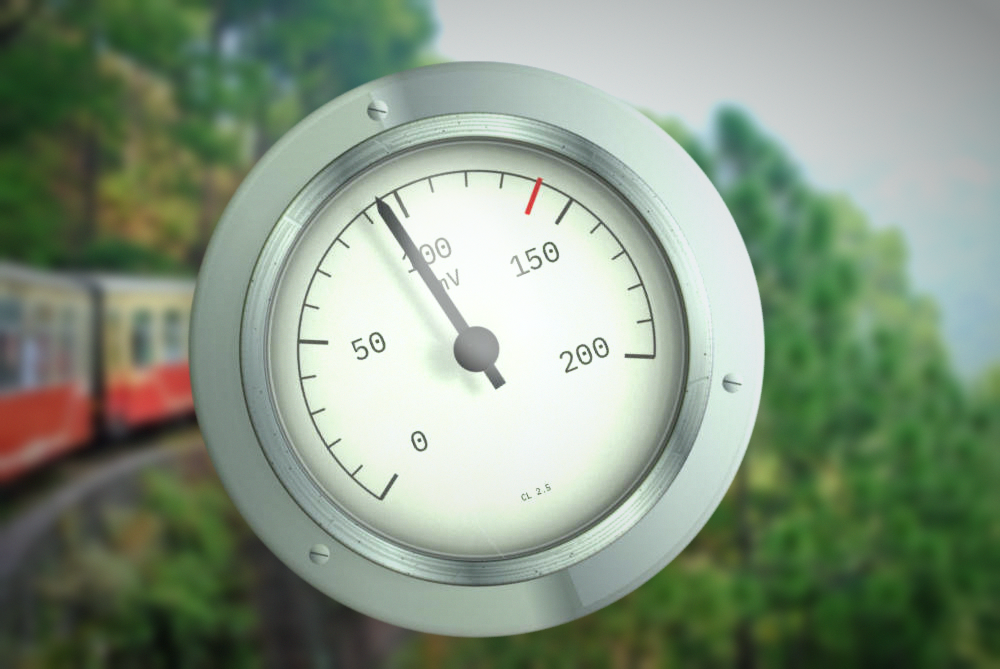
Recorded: {"value": 95, "unit": "mV"}
